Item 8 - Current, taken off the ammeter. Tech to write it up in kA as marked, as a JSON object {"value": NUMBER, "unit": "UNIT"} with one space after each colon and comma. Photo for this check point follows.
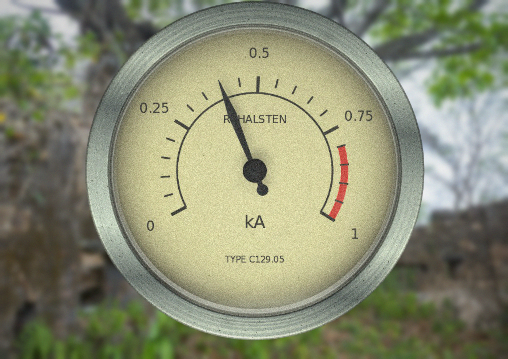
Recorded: {"value": 0.4, "unit": "kA"}
